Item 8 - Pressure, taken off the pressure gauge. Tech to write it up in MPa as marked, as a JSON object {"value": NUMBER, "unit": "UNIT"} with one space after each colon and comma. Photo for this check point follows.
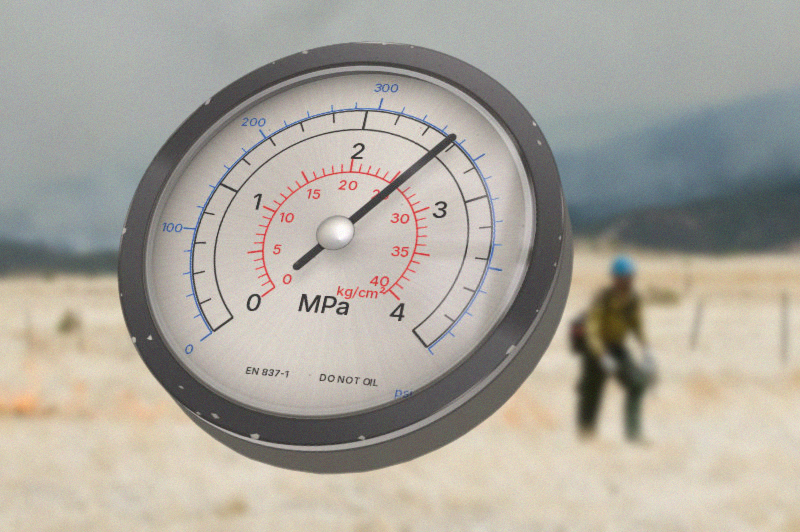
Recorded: {"value": 2.6, "unit": "MPa"}
